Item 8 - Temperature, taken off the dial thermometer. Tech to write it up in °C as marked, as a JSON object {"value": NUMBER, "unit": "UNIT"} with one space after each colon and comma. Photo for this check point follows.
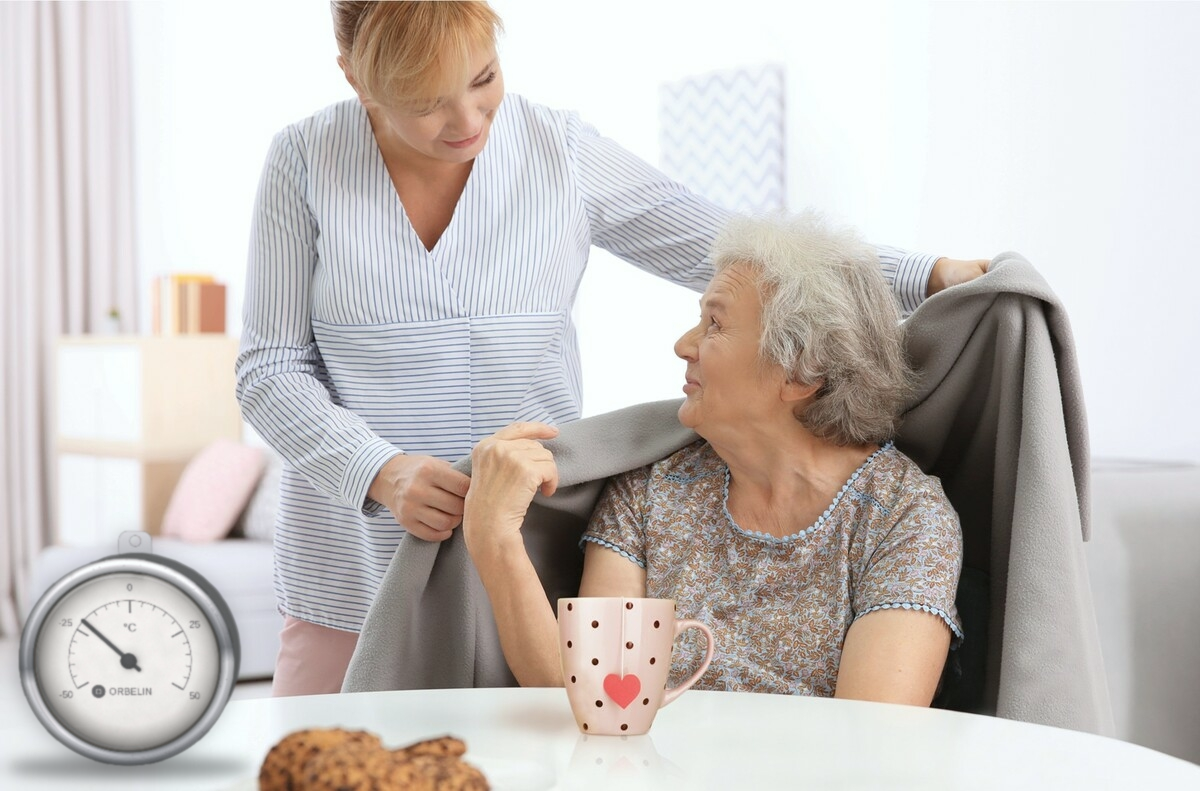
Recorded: {"value": -20, "unit": "°C"}
